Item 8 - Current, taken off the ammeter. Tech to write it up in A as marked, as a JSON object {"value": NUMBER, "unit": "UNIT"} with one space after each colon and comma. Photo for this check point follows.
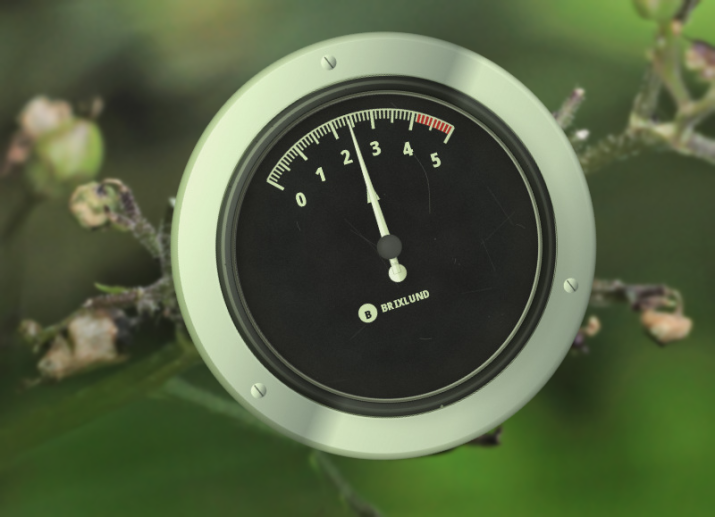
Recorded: {"value": 2.4, "unit": "A"}
